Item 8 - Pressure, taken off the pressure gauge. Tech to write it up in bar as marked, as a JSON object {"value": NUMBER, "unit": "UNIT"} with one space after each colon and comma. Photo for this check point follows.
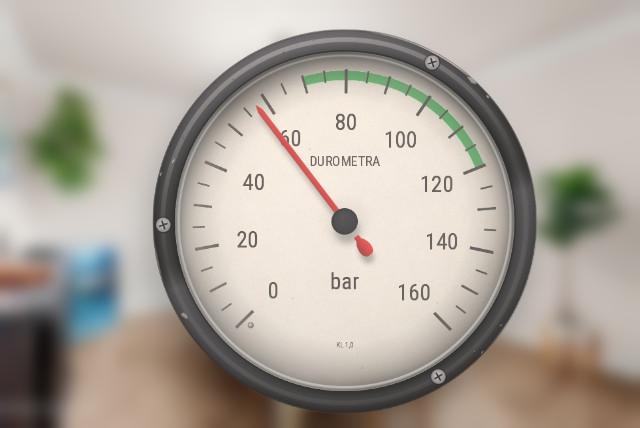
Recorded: {"value": 57.5, "unit": "bar"}
